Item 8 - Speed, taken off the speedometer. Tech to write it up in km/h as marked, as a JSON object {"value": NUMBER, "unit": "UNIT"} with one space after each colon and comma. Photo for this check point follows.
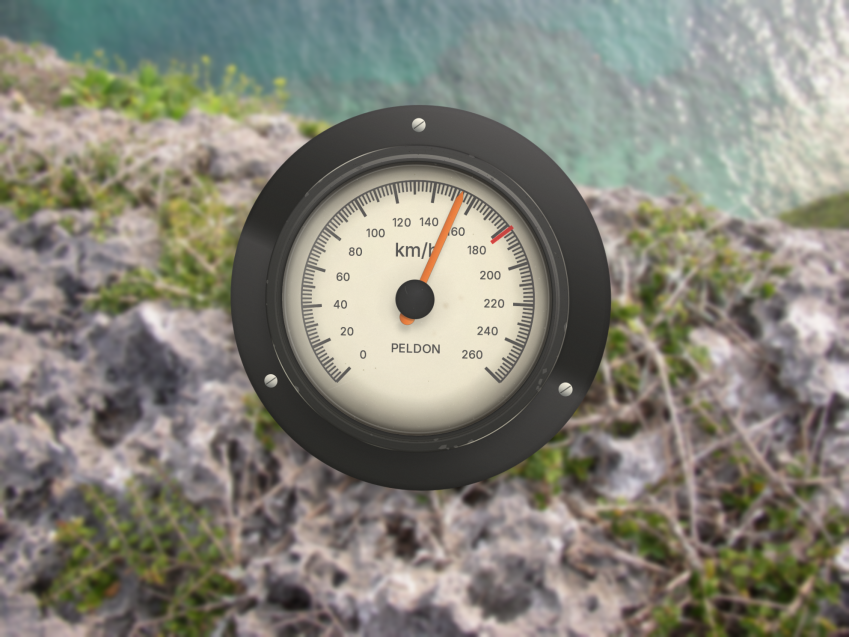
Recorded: {"value": 154, "unit": "km/h"}
